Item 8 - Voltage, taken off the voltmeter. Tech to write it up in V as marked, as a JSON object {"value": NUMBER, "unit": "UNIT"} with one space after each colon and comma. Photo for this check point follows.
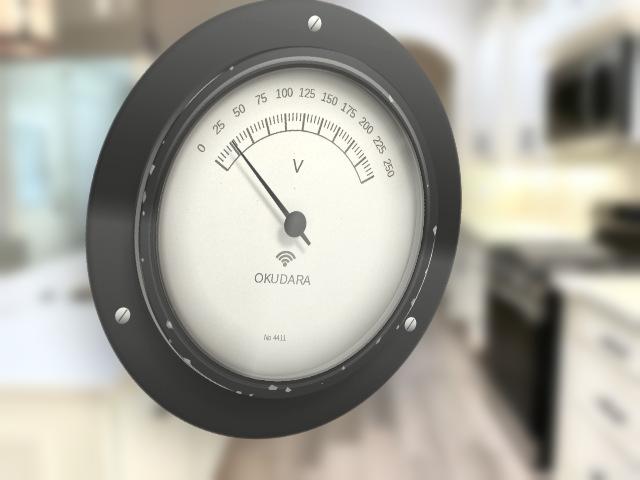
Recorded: {"value": 25, "unit": "V"}
